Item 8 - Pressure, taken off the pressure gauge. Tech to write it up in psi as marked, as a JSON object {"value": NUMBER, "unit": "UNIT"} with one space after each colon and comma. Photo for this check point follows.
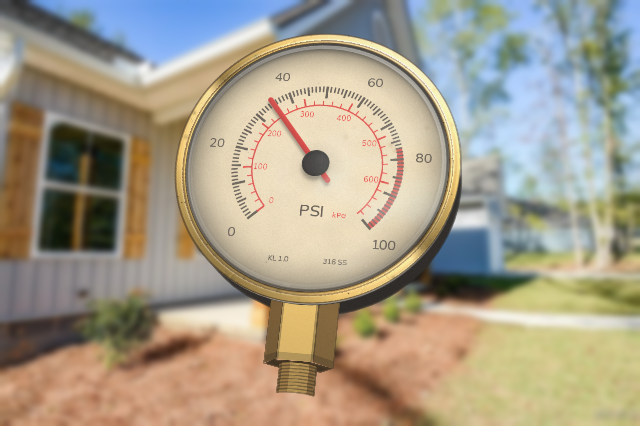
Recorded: {"value": 35, "unit": "psi"}
